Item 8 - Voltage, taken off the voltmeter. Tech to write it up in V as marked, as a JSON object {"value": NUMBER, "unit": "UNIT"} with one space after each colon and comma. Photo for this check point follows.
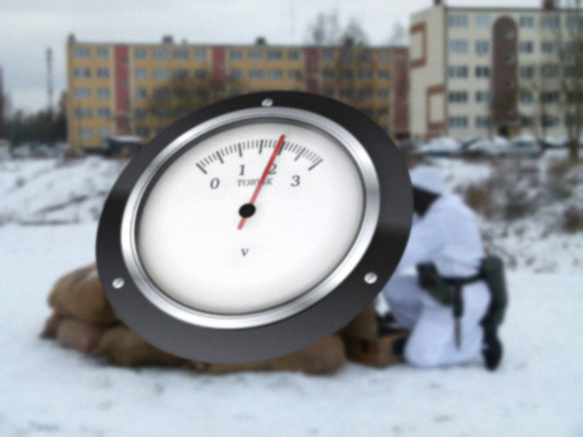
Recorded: {"value": 2, "unit": "V"}
